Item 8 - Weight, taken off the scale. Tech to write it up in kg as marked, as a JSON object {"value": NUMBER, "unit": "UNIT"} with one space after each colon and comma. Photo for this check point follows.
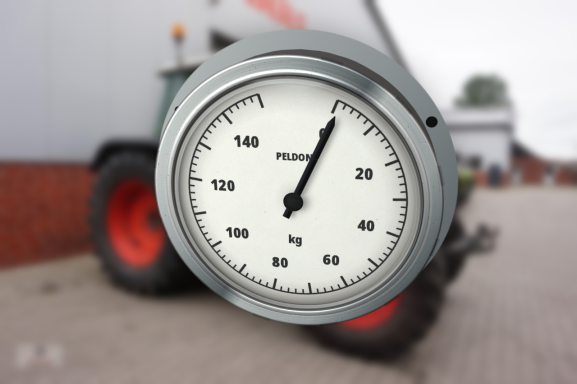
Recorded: {"value": 1, "unit": "kg"}
